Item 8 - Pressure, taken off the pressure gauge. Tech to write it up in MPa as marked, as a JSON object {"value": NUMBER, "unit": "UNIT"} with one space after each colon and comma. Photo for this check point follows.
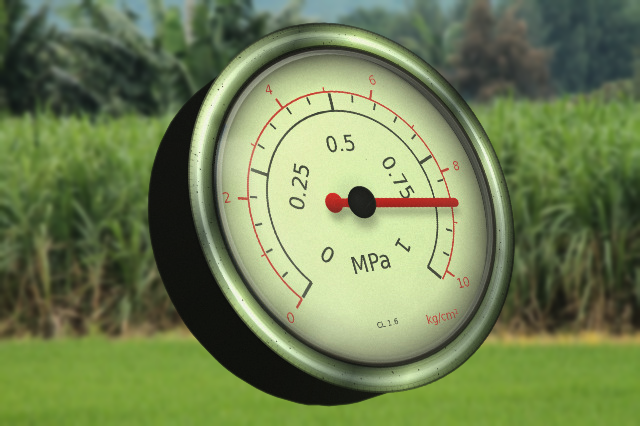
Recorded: {"value": 0.85, "unit": "MPa"}
